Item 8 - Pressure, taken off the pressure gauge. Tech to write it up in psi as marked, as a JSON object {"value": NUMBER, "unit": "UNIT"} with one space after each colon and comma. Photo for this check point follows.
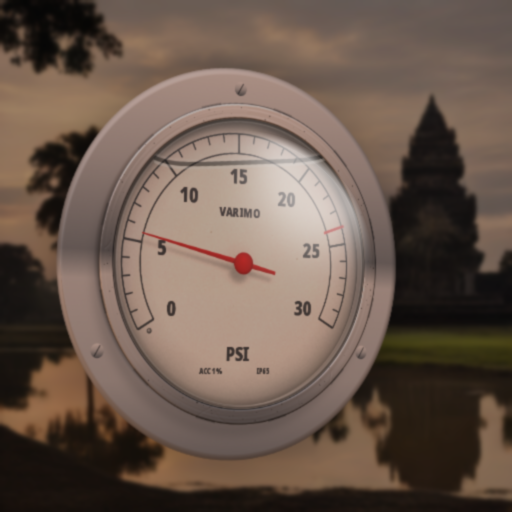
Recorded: {"value": 5.5, "unit": "psi"}
